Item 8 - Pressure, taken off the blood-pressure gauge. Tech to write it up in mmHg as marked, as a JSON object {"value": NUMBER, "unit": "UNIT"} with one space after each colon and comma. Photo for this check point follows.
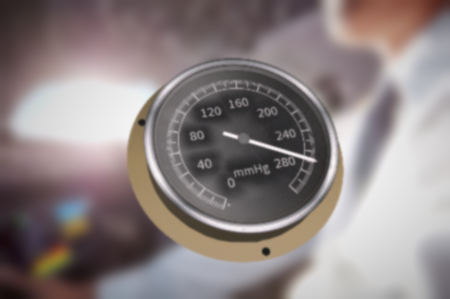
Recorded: {"value": 270, "unit": "mmHg"}
